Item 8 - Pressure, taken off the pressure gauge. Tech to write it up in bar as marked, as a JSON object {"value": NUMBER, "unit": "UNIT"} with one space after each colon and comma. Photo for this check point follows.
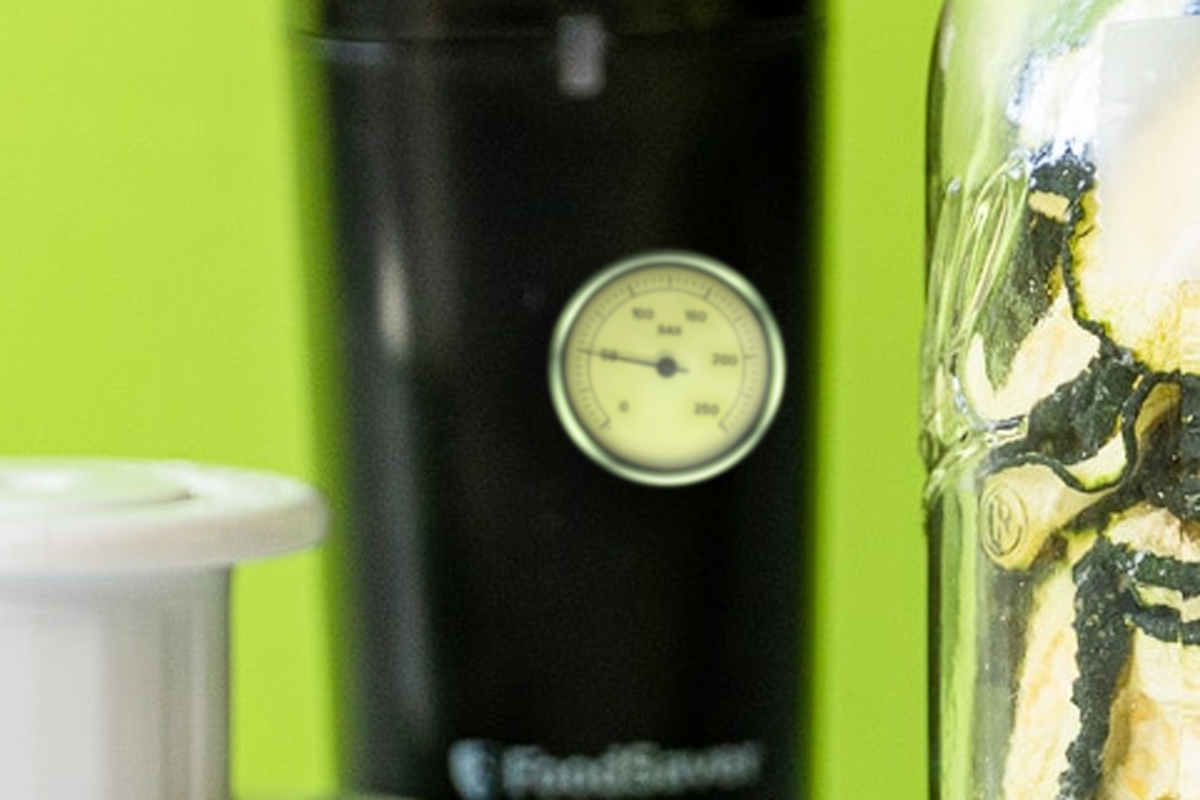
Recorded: {"value": 50, "unit": "bar"}
